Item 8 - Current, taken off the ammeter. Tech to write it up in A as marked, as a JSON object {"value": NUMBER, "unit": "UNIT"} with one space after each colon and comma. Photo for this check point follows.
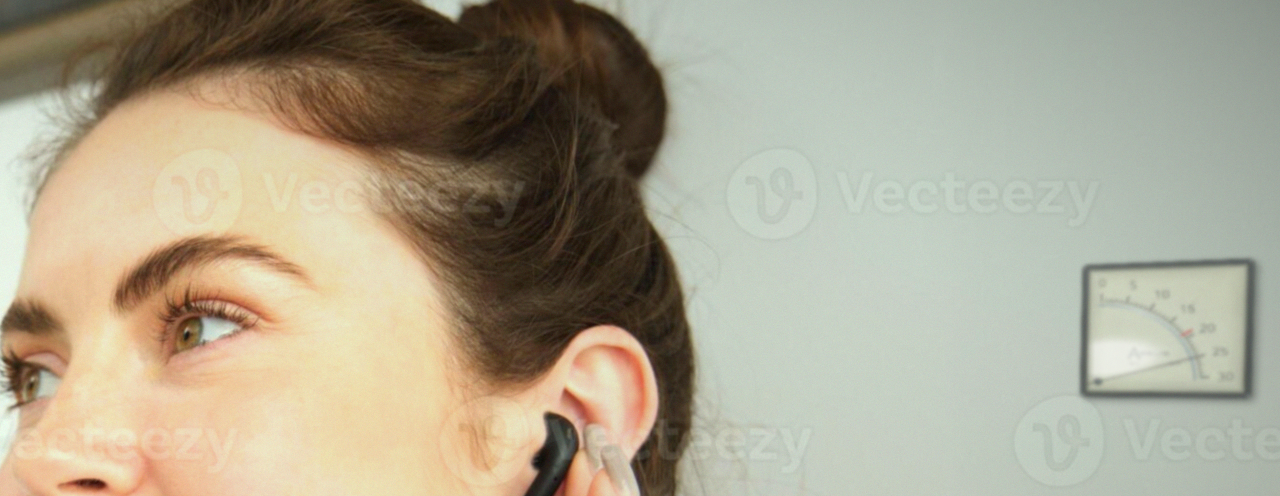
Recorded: {"value": 25, "unit": "A"}
